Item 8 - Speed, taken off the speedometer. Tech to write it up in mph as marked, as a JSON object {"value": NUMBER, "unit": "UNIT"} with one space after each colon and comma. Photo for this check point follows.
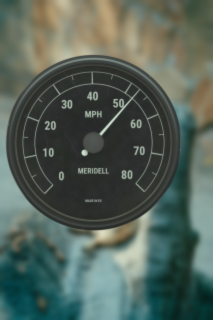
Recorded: {"value": 52.5, "unit": "mph"}
